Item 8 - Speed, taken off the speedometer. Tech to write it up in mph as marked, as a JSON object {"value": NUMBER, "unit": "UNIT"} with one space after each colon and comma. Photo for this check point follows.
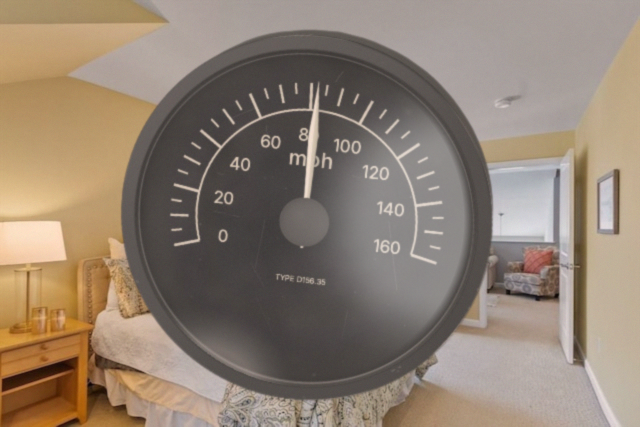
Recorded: {"value": 82.5, "unit": "mph"}
